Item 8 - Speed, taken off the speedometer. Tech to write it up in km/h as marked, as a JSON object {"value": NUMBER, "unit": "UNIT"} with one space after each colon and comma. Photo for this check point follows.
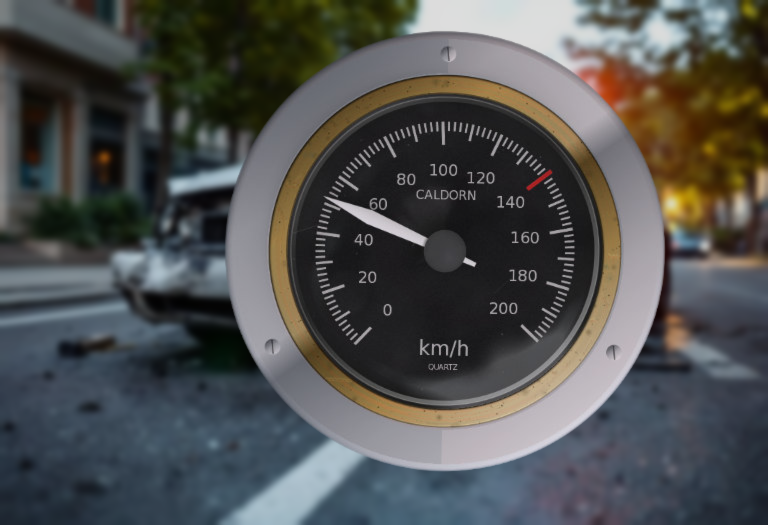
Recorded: {"value": 52, "unit": "km/h"}
